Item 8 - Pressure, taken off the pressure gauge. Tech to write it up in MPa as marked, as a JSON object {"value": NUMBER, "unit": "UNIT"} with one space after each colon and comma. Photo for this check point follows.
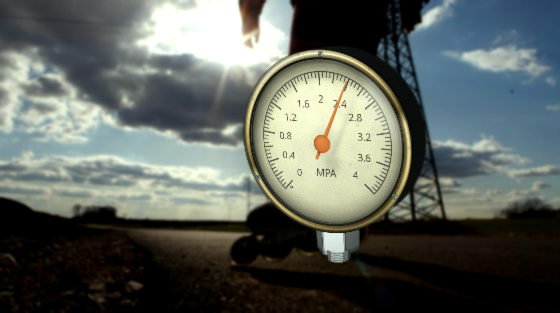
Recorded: {"value": 2.4, "unit": "MPa"}
